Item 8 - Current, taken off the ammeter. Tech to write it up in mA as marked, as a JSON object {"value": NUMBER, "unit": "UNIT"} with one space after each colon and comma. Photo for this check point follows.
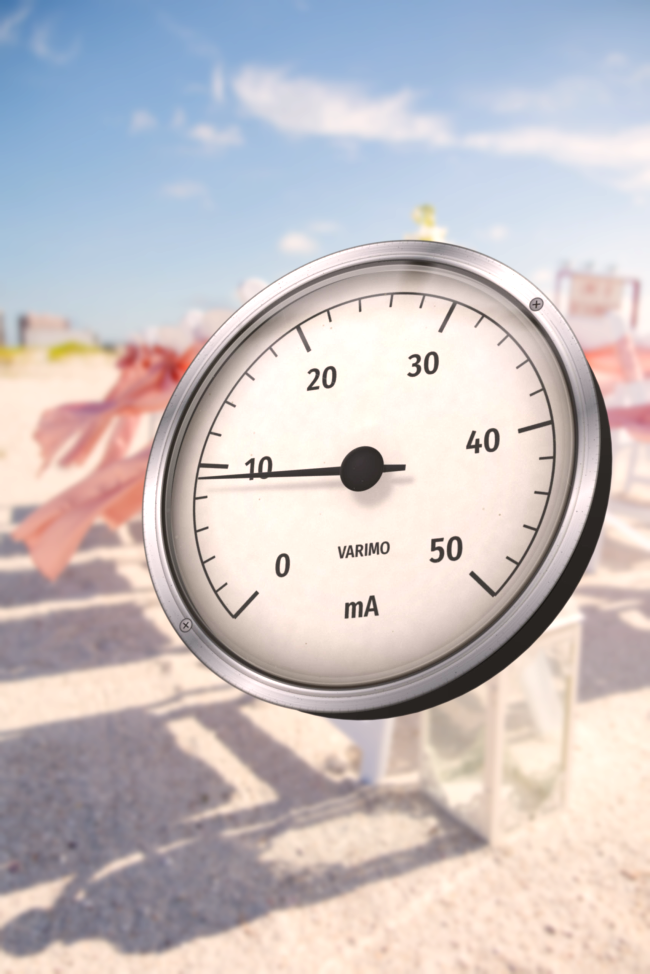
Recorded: {"value": 9, "unit": "mA"}
